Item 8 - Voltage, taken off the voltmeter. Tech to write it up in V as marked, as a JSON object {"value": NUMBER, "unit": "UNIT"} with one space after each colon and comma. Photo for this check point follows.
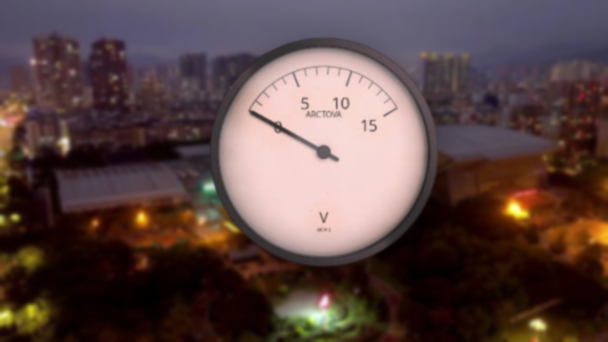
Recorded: {"value": 0, "unit": "V"}
